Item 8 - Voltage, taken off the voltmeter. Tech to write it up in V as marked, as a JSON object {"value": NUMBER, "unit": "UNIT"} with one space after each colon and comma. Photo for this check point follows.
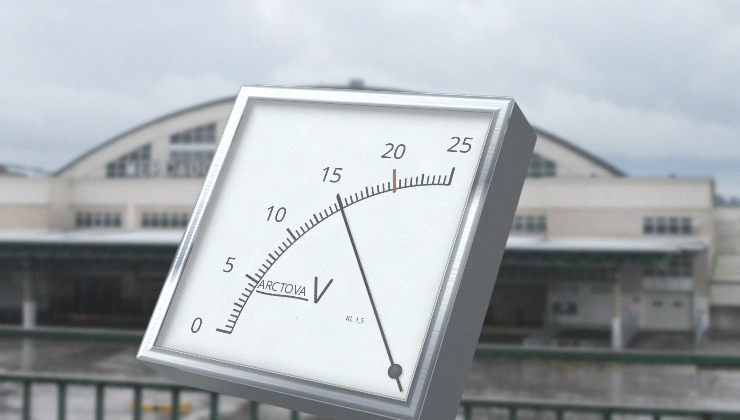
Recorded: {"value": 15, "unit": "V"}
